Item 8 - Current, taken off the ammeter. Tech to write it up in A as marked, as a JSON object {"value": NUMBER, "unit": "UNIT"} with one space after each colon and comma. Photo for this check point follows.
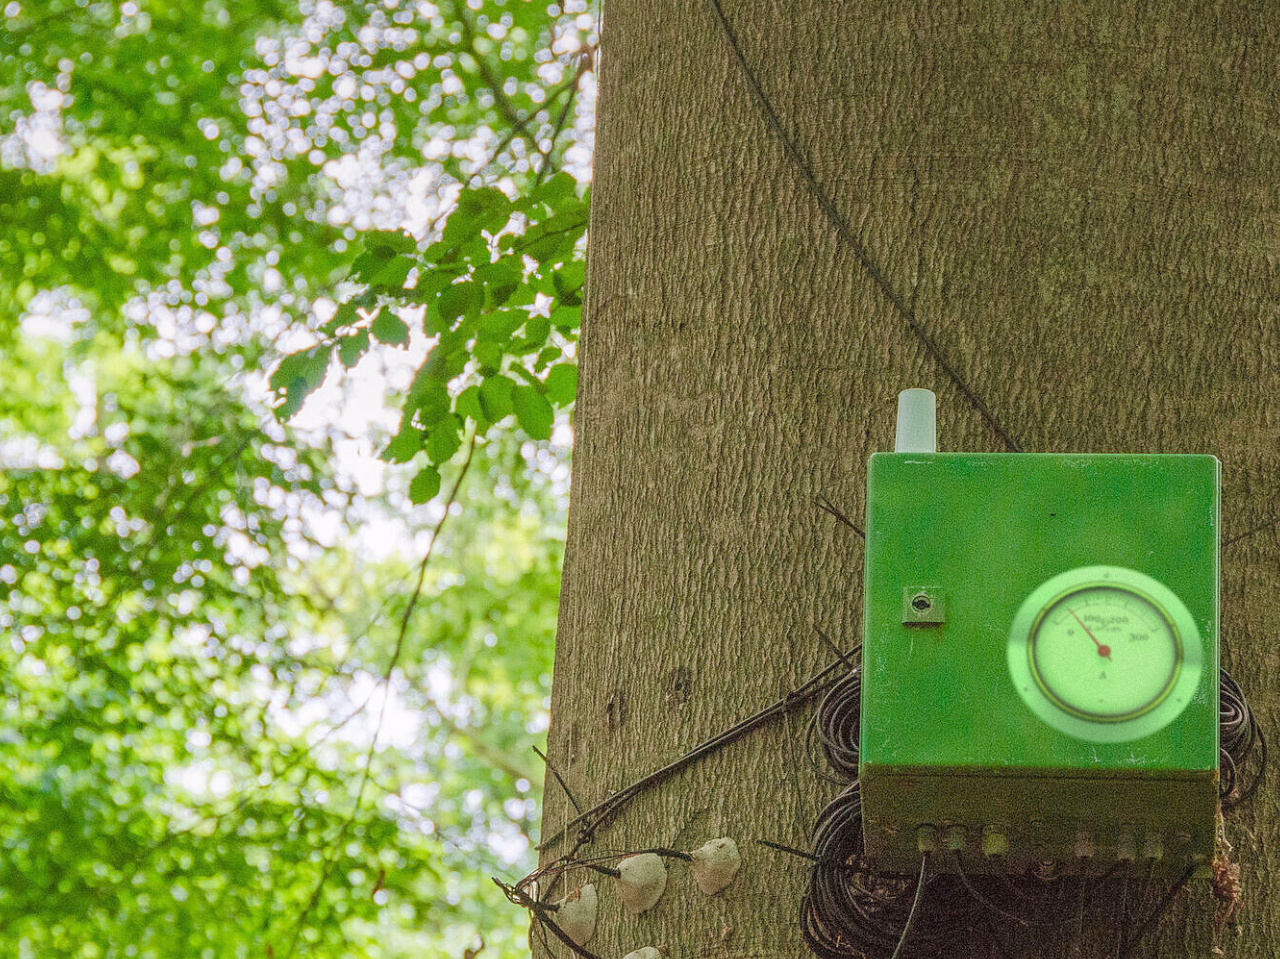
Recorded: {"value": 50, "unit": "A"}
